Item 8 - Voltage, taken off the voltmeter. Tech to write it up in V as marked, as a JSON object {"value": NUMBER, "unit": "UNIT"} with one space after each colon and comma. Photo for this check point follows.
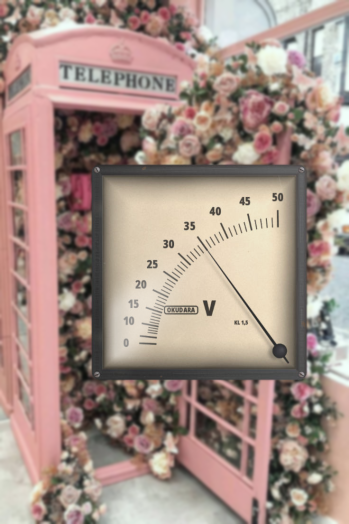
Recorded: {"value": 35, "unit": "V"}
